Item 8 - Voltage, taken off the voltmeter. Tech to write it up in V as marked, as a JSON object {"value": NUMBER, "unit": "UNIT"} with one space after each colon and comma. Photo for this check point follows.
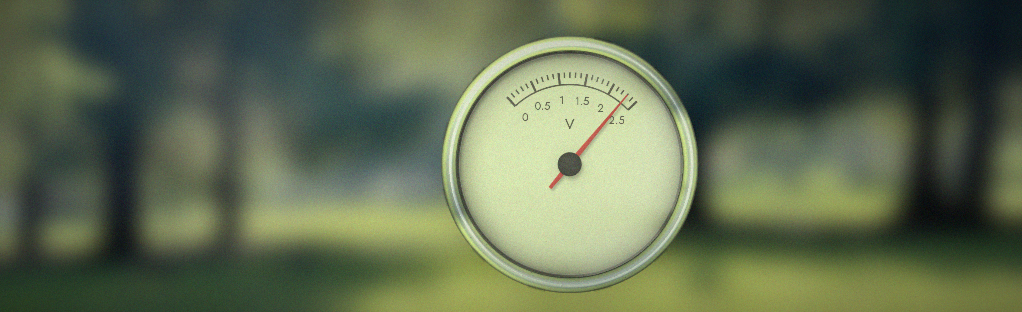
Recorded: {"value": 2.3, "unit": "V"}
